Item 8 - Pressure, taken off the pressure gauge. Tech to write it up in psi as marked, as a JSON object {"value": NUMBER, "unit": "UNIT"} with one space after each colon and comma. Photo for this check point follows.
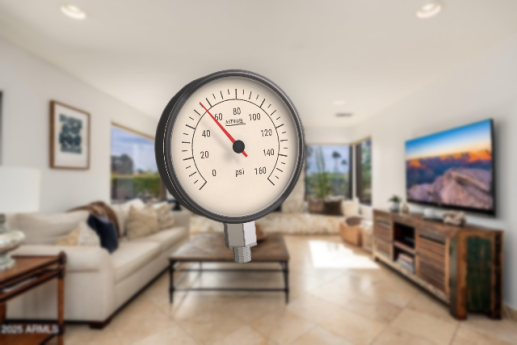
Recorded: {"value": 55, "unit": "psi"}
